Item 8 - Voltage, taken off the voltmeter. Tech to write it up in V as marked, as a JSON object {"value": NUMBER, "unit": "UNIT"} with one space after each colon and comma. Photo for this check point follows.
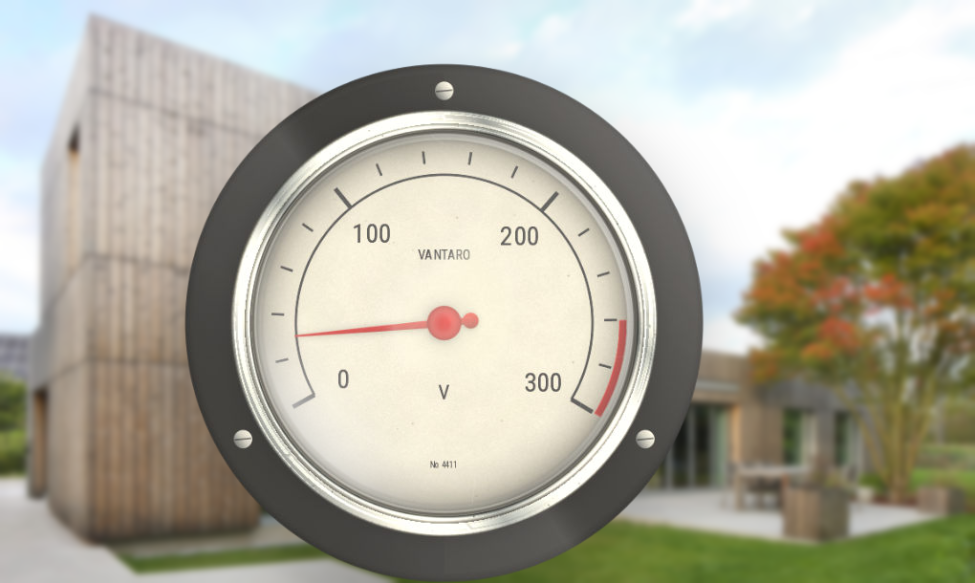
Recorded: {"value": 30, "unit": "V"}
